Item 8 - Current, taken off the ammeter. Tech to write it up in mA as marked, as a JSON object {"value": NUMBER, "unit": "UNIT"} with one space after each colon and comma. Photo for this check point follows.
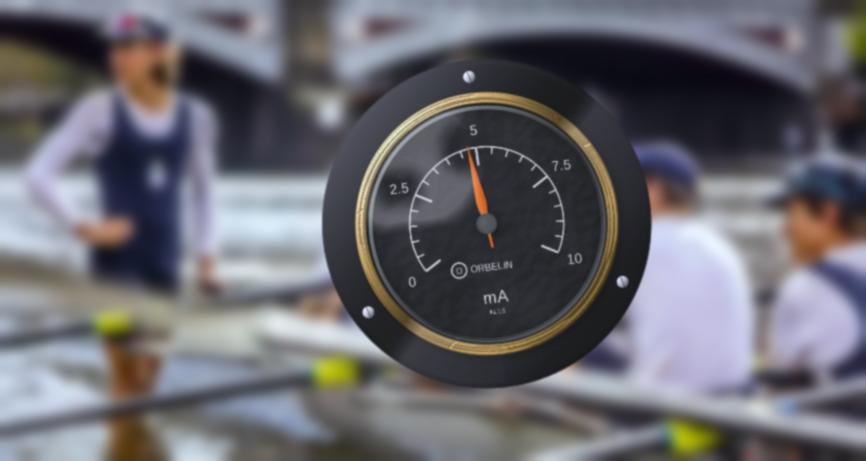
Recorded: {"value": 4.75, "unit": "mA"}
